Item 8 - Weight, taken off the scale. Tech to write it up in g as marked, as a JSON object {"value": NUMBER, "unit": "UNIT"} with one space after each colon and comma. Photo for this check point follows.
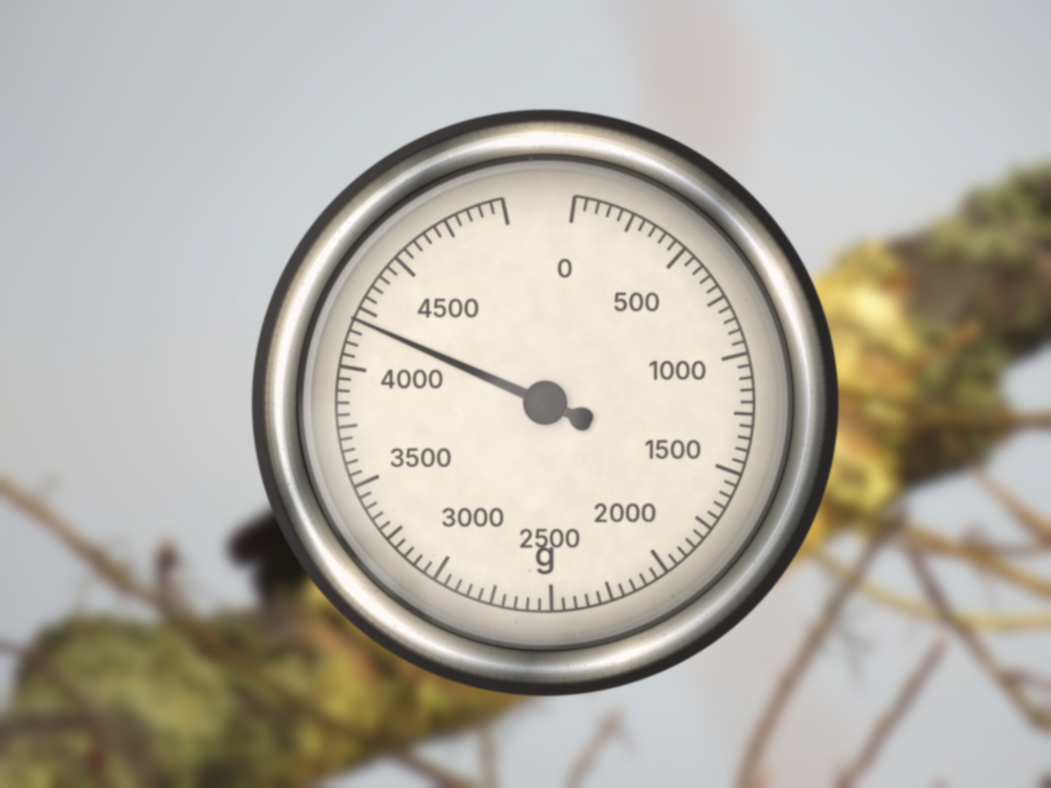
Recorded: {"value": 4200, "unit": "g"}
